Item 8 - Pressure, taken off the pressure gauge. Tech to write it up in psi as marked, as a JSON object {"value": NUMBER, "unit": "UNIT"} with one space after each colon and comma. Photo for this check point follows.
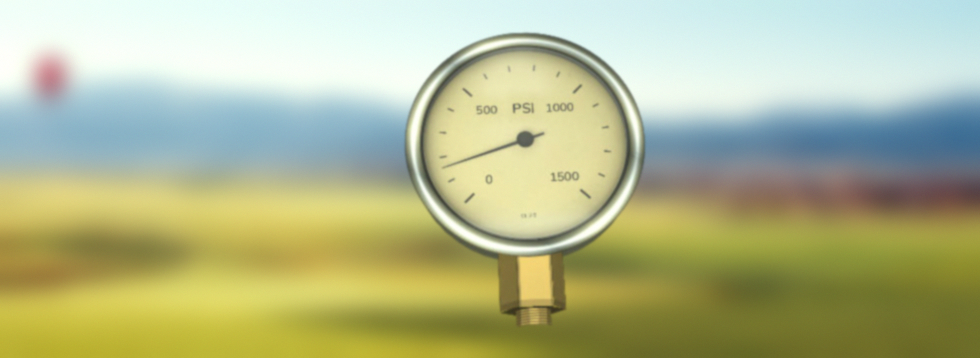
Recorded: {"value": 150, "unit": "psi"}
